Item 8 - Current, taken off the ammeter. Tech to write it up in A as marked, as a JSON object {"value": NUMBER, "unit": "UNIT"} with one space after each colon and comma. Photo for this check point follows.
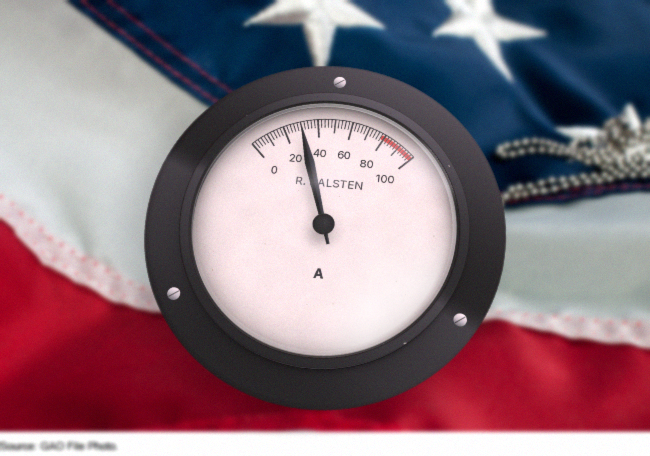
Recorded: {"value": 30, "unit": "A"}
